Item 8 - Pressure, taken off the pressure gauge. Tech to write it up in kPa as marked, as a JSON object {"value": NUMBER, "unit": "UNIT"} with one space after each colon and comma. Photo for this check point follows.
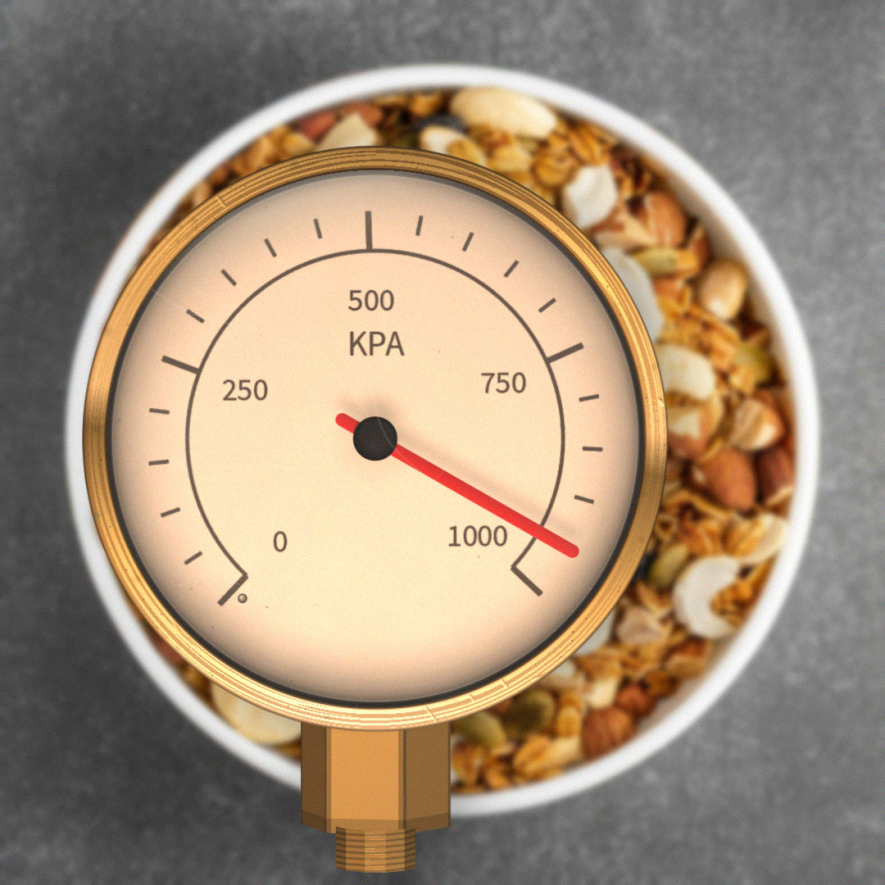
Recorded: {"value": 950, "unit": "kPa"}
